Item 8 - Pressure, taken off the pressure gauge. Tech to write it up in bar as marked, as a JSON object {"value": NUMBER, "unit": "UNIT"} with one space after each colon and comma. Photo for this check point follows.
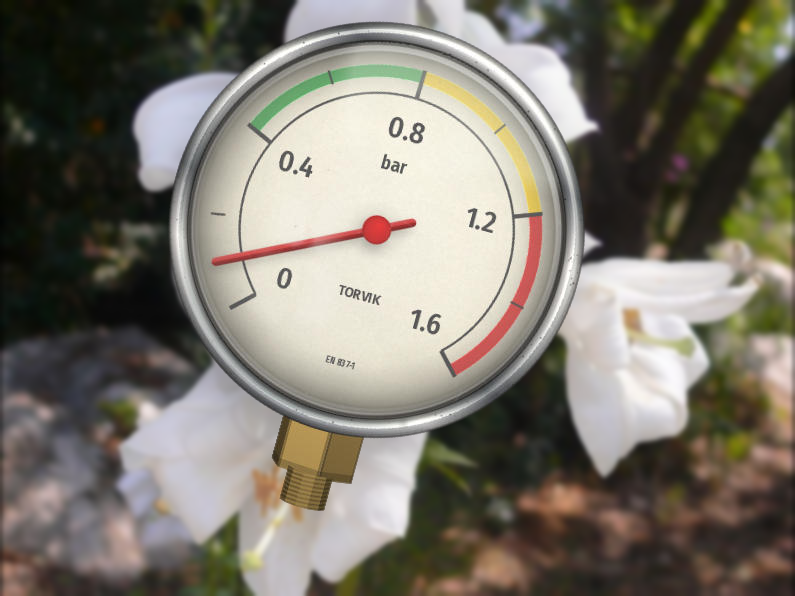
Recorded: {"value": 0.1, "unit": "bar"}
